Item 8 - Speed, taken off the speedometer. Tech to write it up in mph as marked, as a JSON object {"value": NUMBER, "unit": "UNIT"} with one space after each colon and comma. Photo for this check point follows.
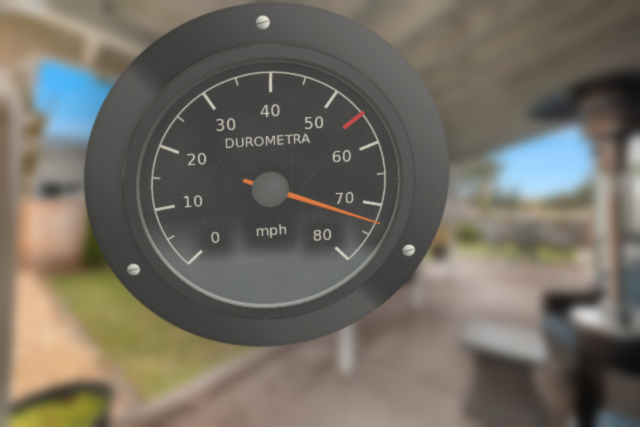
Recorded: {"value": 72.5, "unit": "mph"}
